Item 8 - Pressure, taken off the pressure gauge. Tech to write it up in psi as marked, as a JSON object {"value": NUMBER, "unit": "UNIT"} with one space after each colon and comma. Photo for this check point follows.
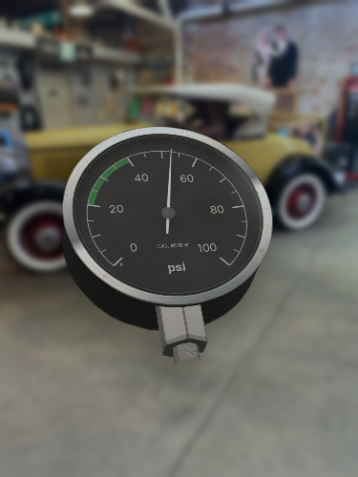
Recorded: {"value": 52.5, "unit": "psi"}
